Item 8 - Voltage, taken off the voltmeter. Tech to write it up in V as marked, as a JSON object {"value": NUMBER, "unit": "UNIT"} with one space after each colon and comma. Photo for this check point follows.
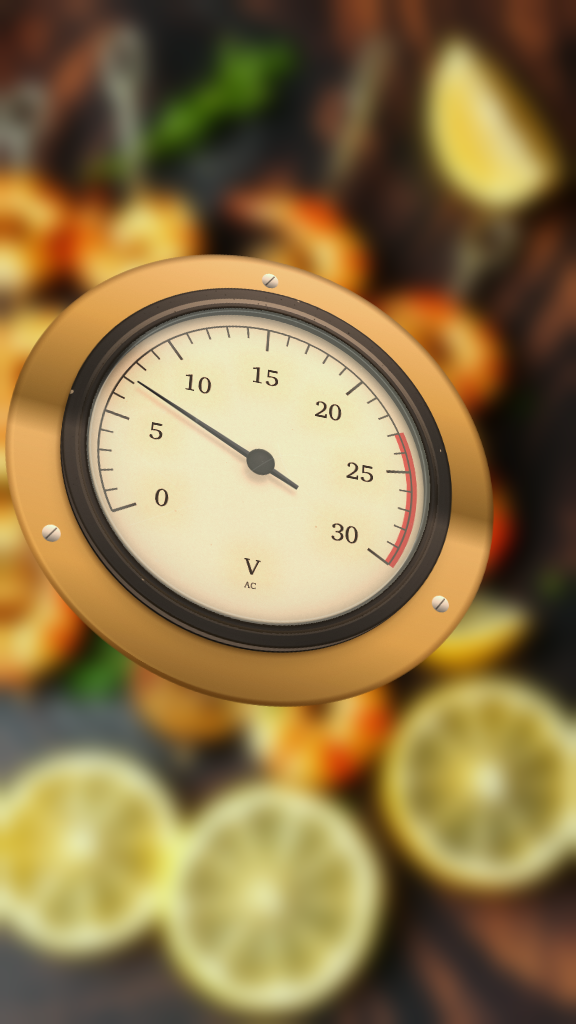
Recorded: {"value": 7, "unit": "V"}
